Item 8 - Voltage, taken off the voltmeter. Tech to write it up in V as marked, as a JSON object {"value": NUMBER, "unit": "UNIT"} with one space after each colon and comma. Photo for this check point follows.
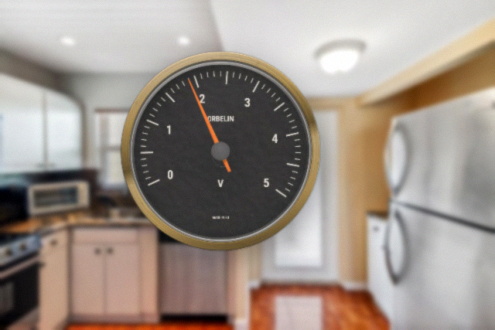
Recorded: {"value": 1.9, "unit": "V"}
